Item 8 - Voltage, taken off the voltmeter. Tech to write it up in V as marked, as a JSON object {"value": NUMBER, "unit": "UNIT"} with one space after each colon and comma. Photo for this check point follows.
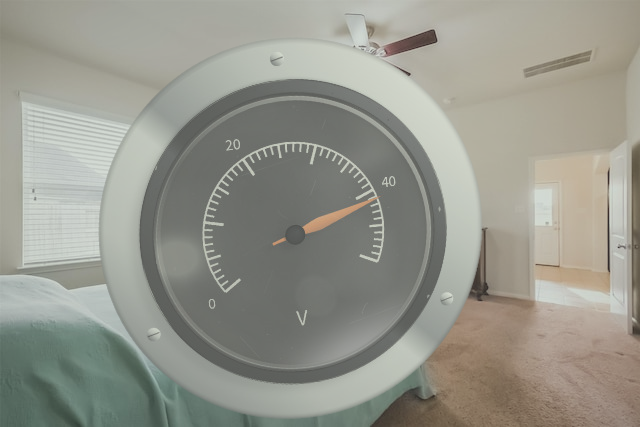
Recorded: {"value": 41, "unit": "V"}
